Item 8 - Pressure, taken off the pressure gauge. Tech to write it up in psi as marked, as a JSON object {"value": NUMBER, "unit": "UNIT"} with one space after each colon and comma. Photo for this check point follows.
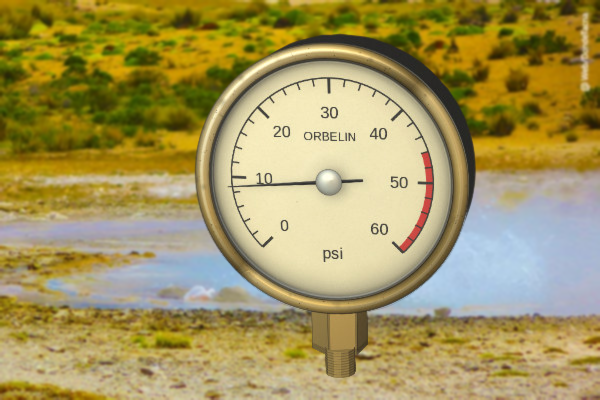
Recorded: {"value": 9, "unit": "psi"}
